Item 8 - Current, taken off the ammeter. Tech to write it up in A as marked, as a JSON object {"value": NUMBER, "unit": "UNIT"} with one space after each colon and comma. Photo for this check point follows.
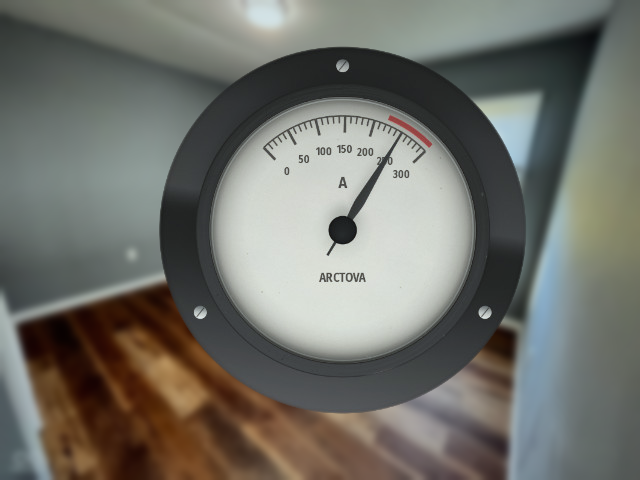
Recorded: {"value": 250, "unit": "A"}
